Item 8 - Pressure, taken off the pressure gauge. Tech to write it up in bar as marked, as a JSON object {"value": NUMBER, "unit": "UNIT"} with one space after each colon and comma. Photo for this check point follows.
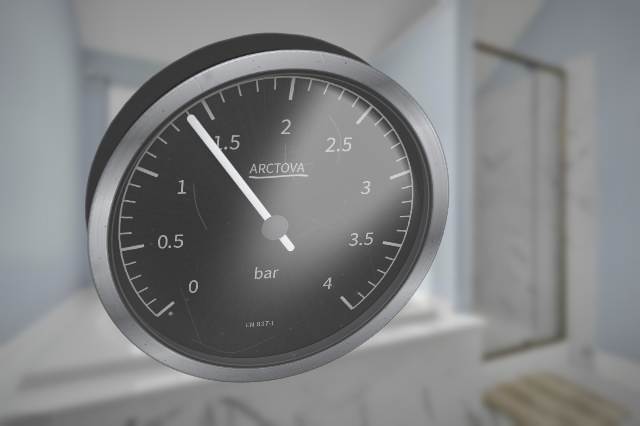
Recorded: {"value": 1.4, "unit": "bar"}
